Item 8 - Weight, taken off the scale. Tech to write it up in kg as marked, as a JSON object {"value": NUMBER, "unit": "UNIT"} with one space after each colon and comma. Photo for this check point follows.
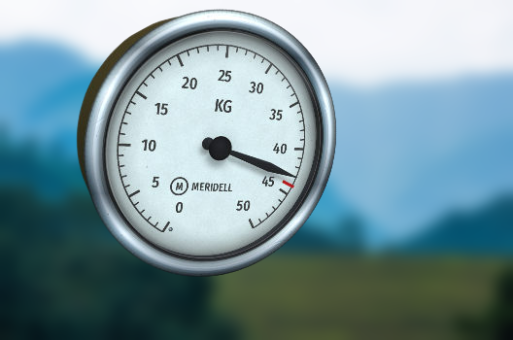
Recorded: {"value": 43, "unit": "kg"}
